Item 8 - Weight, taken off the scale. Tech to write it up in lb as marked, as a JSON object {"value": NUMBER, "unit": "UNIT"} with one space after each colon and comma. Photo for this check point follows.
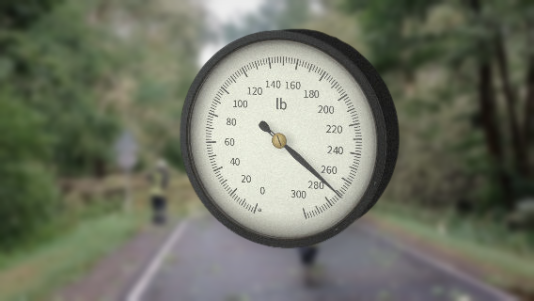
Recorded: {"value": 270, "unit": "lb"}
